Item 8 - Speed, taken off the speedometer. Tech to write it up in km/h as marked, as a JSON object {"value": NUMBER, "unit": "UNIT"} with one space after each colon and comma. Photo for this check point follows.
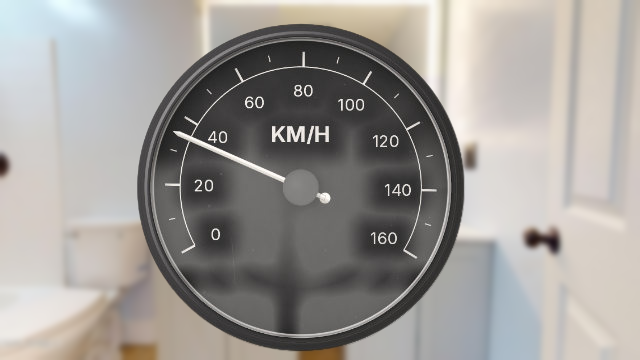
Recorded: {"value": 35, "unit": "km/h"}
